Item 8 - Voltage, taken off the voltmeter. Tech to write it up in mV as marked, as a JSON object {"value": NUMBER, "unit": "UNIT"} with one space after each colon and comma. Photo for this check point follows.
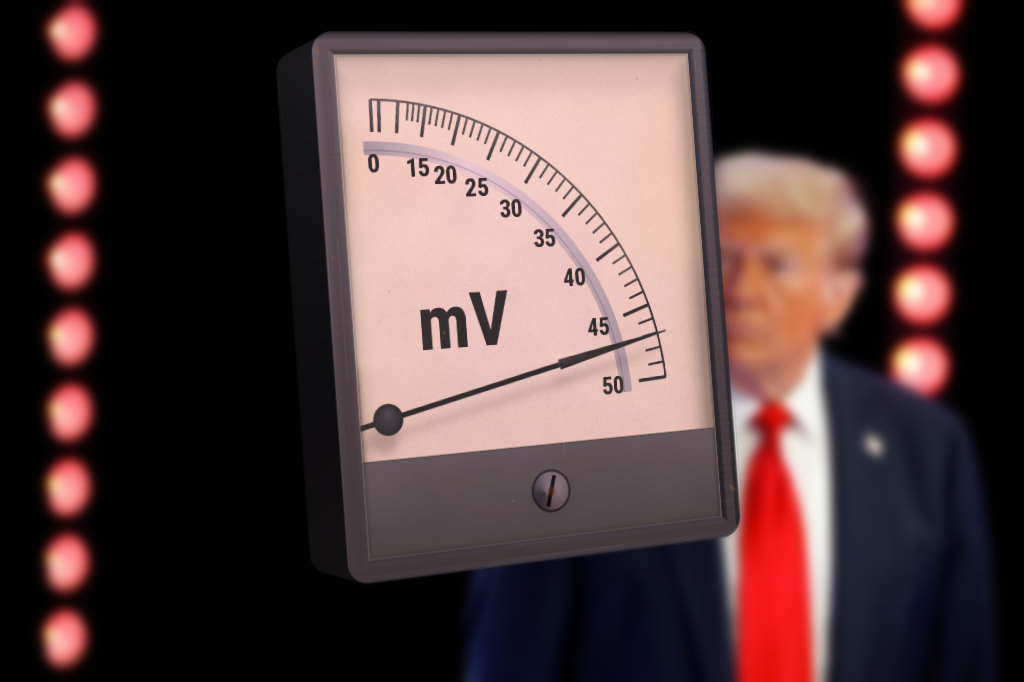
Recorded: {"value": 47, "unit": "mV"}
